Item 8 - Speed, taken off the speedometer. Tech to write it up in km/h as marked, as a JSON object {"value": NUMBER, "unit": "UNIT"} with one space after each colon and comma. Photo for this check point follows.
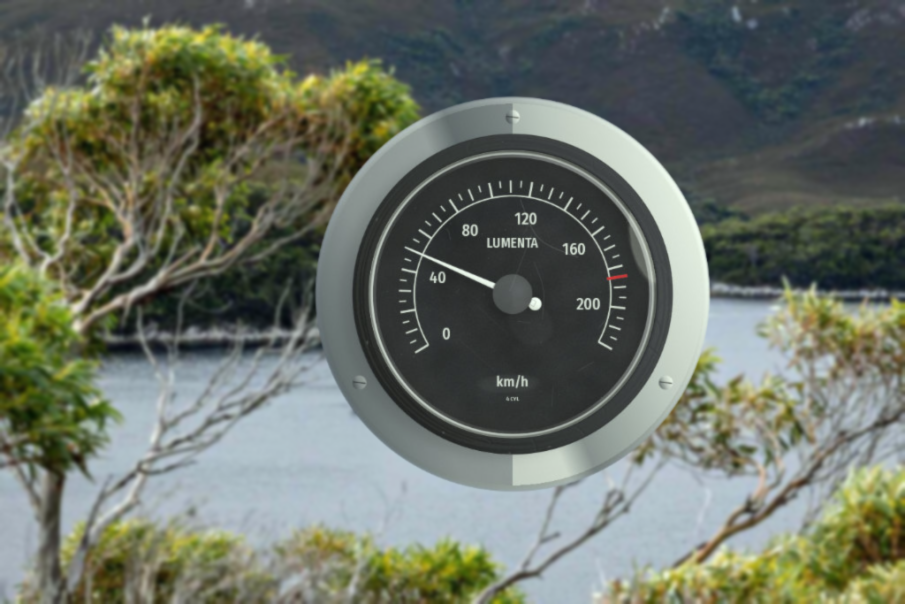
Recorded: {"value": 50, "unit": "km/h"}
